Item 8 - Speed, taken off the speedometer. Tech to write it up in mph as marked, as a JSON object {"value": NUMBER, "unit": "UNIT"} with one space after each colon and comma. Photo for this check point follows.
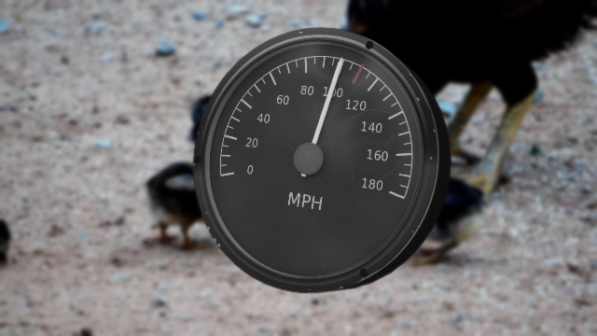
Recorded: {"value": 100, "unit": "mph"}
